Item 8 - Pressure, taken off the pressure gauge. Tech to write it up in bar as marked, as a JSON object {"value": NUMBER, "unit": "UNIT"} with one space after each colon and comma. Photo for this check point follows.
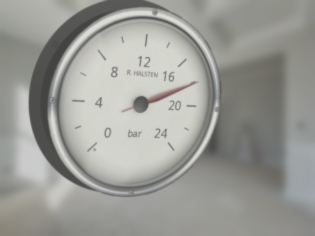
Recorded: {"value": 18, "unit": "bar"}
